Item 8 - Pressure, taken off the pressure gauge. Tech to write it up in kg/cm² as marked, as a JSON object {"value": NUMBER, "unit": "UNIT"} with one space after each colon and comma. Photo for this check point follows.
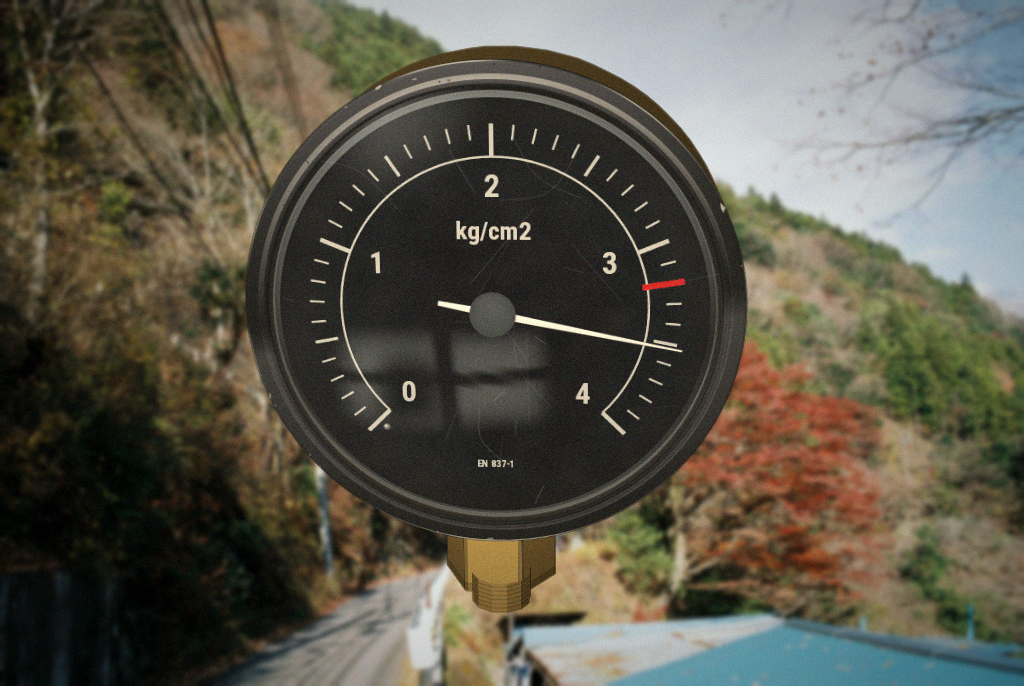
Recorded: {"value": 3.5, "unit": "kg/cm²"}
